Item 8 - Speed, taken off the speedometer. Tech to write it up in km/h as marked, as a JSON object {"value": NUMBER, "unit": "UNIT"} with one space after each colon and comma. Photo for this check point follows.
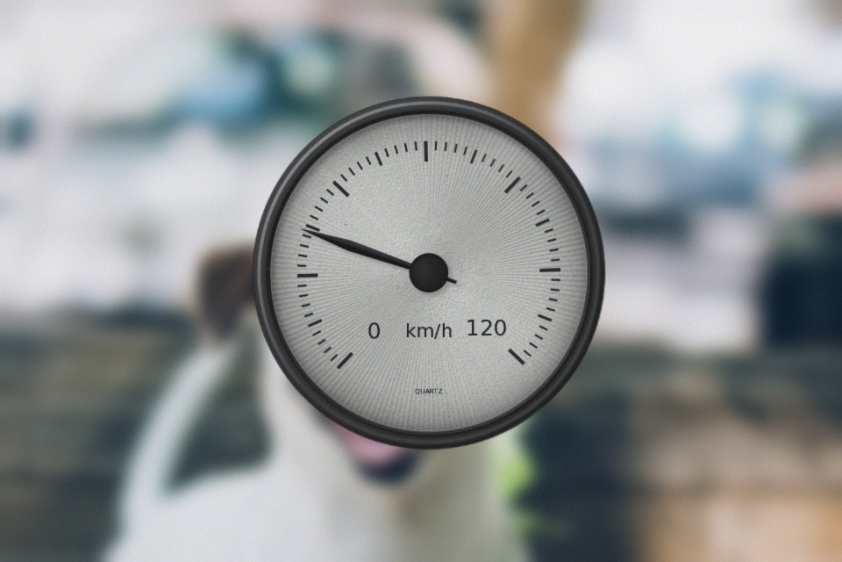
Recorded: {"value": 29, "unit": "km/h"}
